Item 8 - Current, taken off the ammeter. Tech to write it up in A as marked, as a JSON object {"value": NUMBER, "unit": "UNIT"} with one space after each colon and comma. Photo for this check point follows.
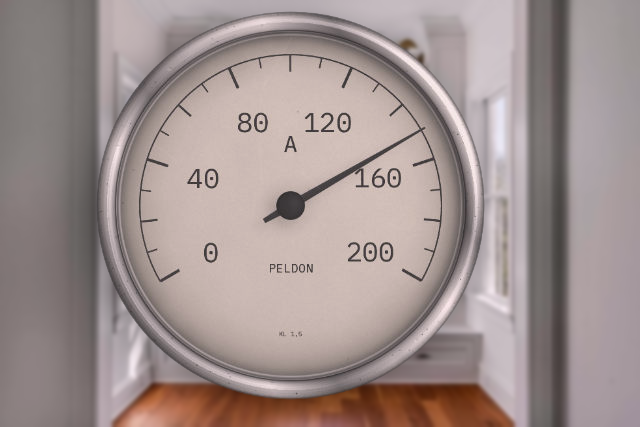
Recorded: {"value": 150, "unit": "A"}
